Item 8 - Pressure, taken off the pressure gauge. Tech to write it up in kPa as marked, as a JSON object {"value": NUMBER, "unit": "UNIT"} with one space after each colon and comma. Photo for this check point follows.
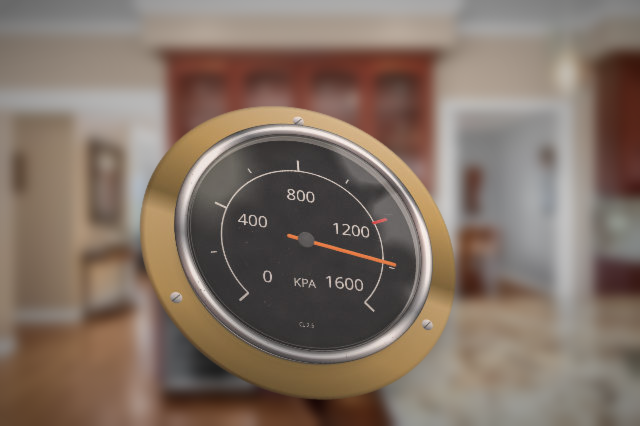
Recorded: {"value": 1400, "unit": "kPa"}
